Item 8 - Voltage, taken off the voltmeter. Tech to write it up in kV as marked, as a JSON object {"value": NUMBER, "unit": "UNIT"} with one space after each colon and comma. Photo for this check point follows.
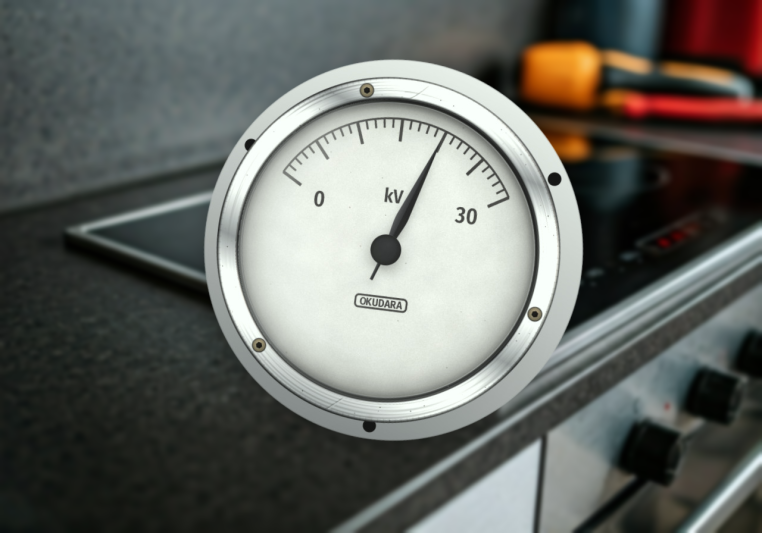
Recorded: {"value": 20, "unit": "kV"}
